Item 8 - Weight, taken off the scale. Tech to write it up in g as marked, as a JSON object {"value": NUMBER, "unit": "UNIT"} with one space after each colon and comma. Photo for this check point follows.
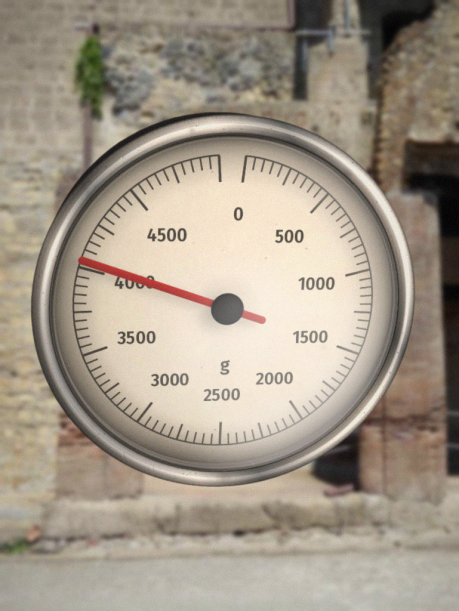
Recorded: {"value": 4050, "unit": "g"}
